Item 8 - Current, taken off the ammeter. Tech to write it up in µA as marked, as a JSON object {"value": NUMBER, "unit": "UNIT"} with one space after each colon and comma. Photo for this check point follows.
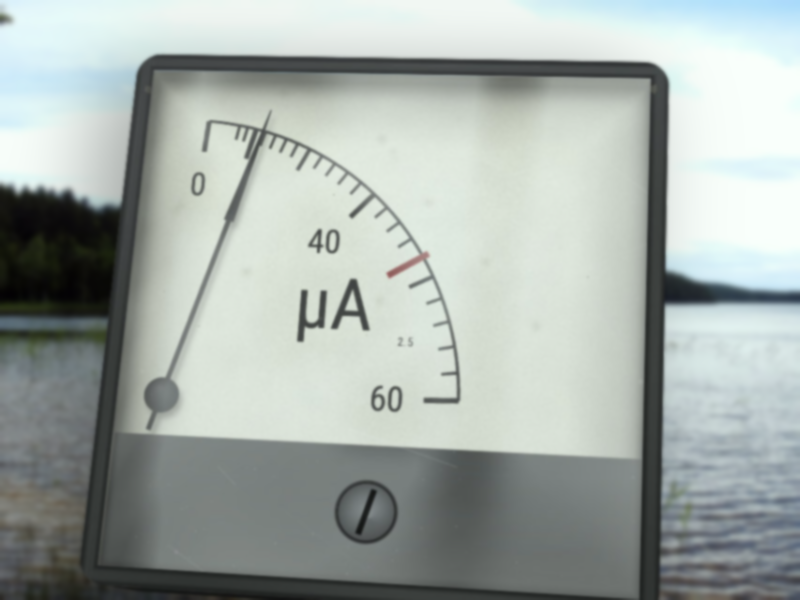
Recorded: {"value": 22, "unit": "µA"}
